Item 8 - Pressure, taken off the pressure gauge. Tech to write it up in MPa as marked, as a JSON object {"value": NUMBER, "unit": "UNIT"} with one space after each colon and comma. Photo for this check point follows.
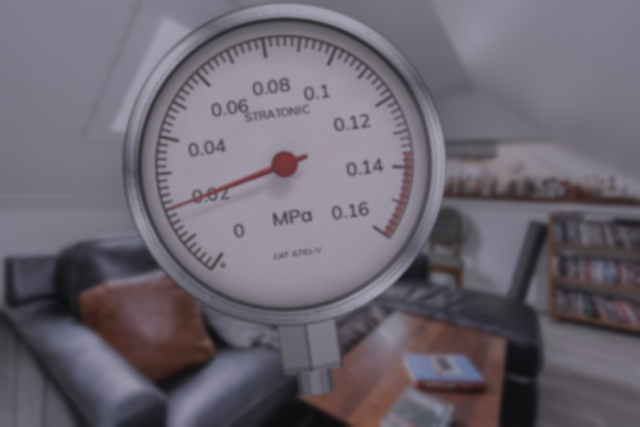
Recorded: {"value": 0.02, "unit": "MPa"}
